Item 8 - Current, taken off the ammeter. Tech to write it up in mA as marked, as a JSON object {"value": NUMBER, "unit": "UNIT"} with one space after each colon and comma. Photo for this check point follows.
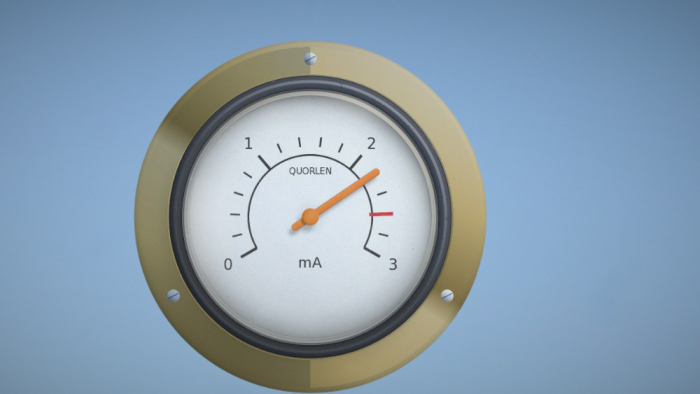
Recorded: {"value": 2.2, "unit": "mA"}
